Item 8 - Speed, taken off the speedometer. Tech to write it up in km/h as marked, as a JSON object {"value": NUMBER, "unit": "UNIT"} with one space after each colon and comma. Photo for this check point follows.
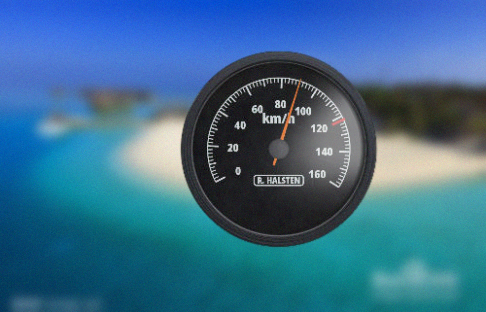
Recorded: {"value": 90, "unit": "km/h"}
